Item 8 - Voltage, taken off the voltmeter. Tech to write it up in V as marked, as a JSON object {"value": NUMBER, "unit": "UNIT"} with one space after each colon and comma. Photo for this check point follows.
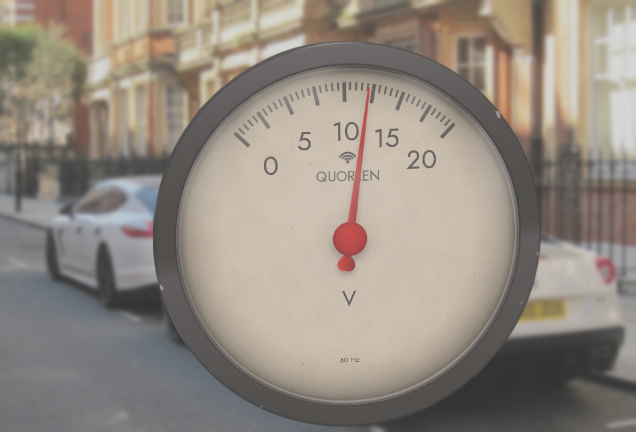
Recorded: {"value": 12, "unit": "V"}
